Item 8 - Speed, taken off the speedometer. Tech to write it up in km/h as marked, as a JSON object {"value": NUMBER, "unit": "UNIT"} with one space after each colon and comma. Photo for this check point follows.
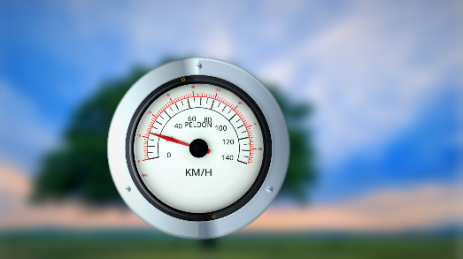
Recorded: {"value": 20, "unit": "km/h"}
